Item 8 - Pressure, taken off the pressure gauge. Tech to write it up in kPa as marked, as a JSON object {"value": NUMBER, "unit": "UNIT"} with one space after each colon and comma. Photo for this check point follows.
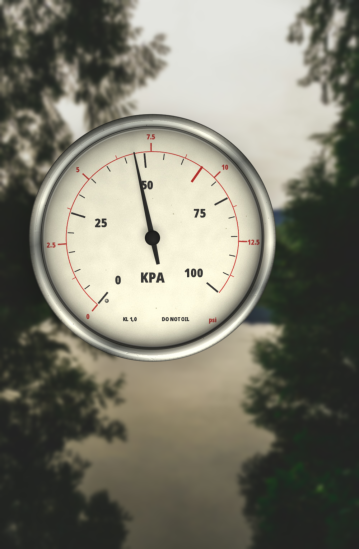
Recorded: {"value": 47.5, "unit": "kPa"}
